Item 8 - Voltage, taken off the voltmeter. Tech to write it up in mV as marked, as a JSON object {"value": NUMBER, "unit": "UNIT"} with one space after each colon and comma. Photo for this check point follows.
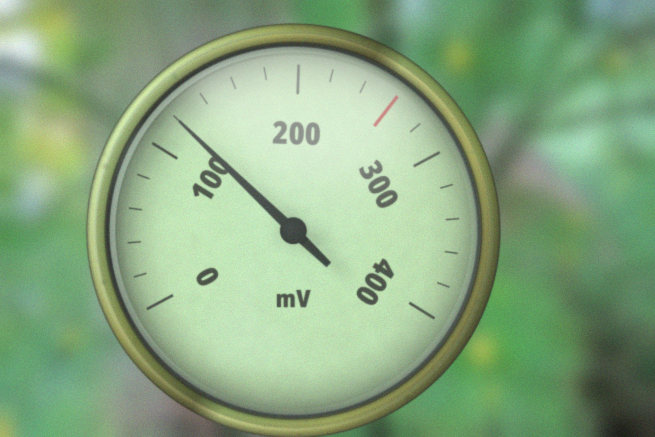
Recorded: {"value": 120, "unit": "mV"}
